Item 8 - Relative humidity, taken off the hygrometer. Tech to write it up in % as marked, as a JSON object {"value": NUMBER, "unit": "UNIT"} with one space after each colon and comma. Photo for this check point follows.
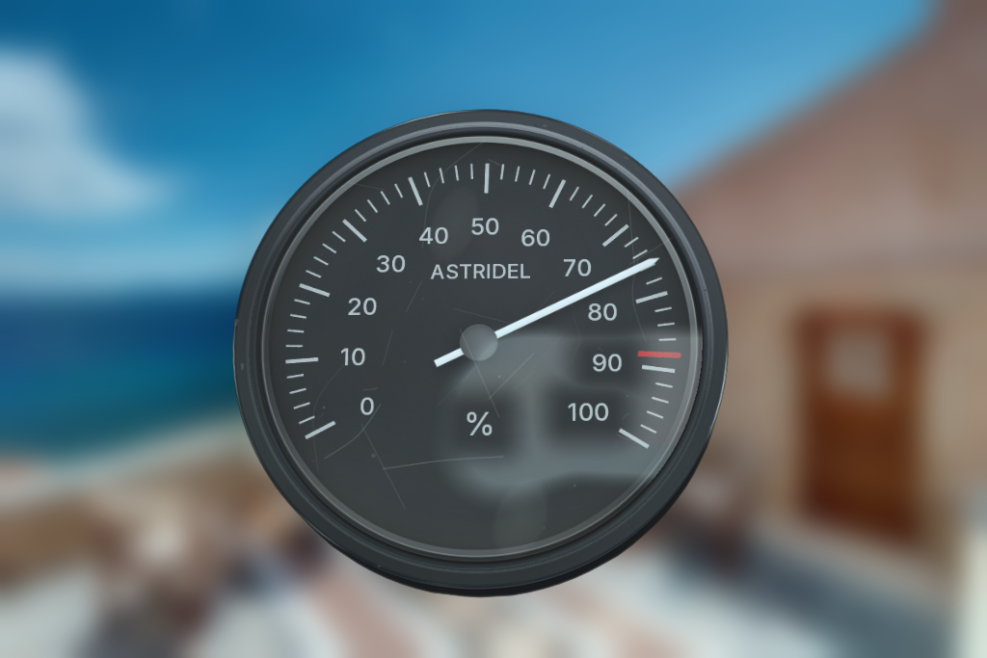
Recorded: {"value": 76, "unit": "%"}
